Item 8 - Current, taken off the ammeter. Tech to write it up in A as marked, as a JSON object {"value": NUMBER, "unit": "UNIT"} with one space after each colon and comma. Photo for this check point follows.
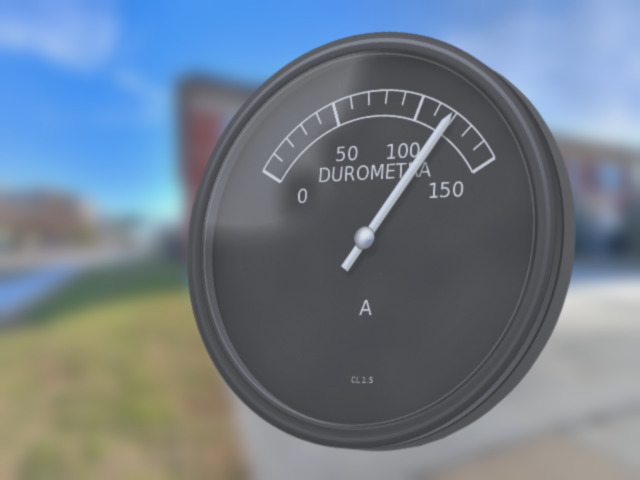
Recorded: {"value": 120, "unit": "A"}
